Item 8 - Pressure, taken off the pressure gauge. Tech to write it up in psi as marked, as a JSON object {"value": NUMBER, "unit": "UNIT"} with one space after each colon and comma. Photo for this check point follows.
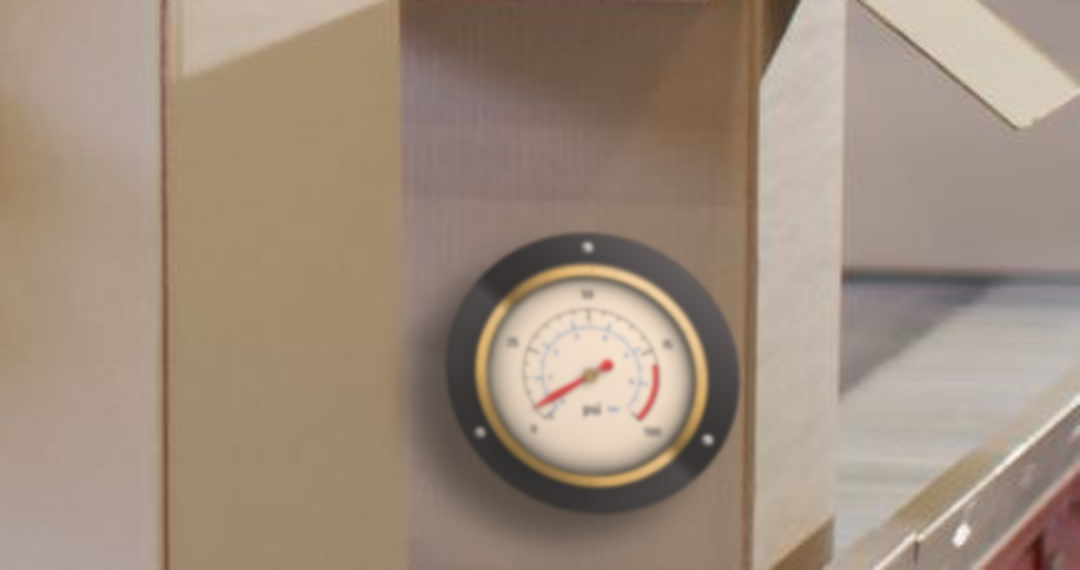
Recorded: {"value": 5, "unit": "psi"}
